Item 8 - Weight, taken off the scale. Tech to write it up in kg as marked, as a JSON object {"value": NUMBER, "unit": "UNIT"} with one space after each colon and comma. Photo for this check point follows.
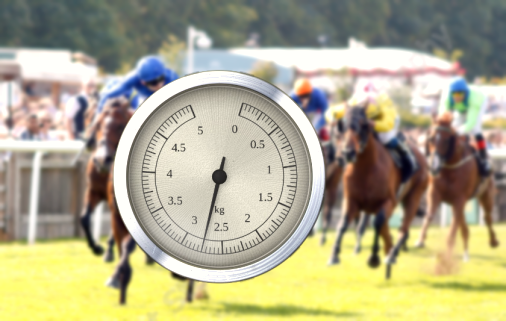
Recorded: {"value": 2.75, "unit": "kg"}
